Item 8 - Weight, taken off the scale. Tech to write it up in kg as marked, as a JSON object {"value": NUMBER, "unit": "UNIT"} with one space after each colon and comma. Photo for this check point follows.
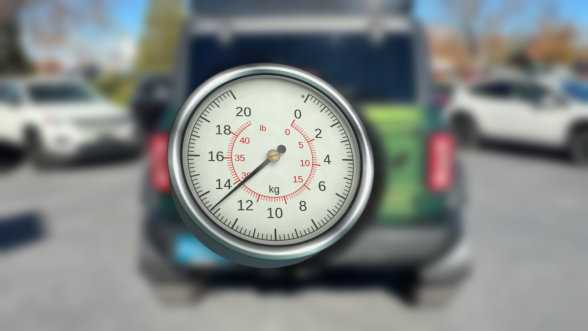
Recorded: {"value": 13.2, "unit": "kg"}
